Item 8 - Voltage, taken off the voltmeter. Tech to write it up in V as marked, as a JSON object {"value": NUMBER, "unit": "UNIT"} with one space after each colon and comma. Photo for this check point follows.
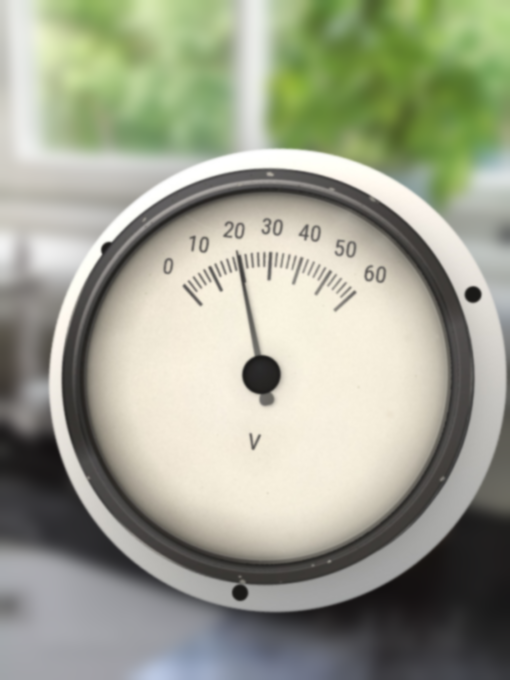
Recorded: {"value": 20, "unit": "V"}
